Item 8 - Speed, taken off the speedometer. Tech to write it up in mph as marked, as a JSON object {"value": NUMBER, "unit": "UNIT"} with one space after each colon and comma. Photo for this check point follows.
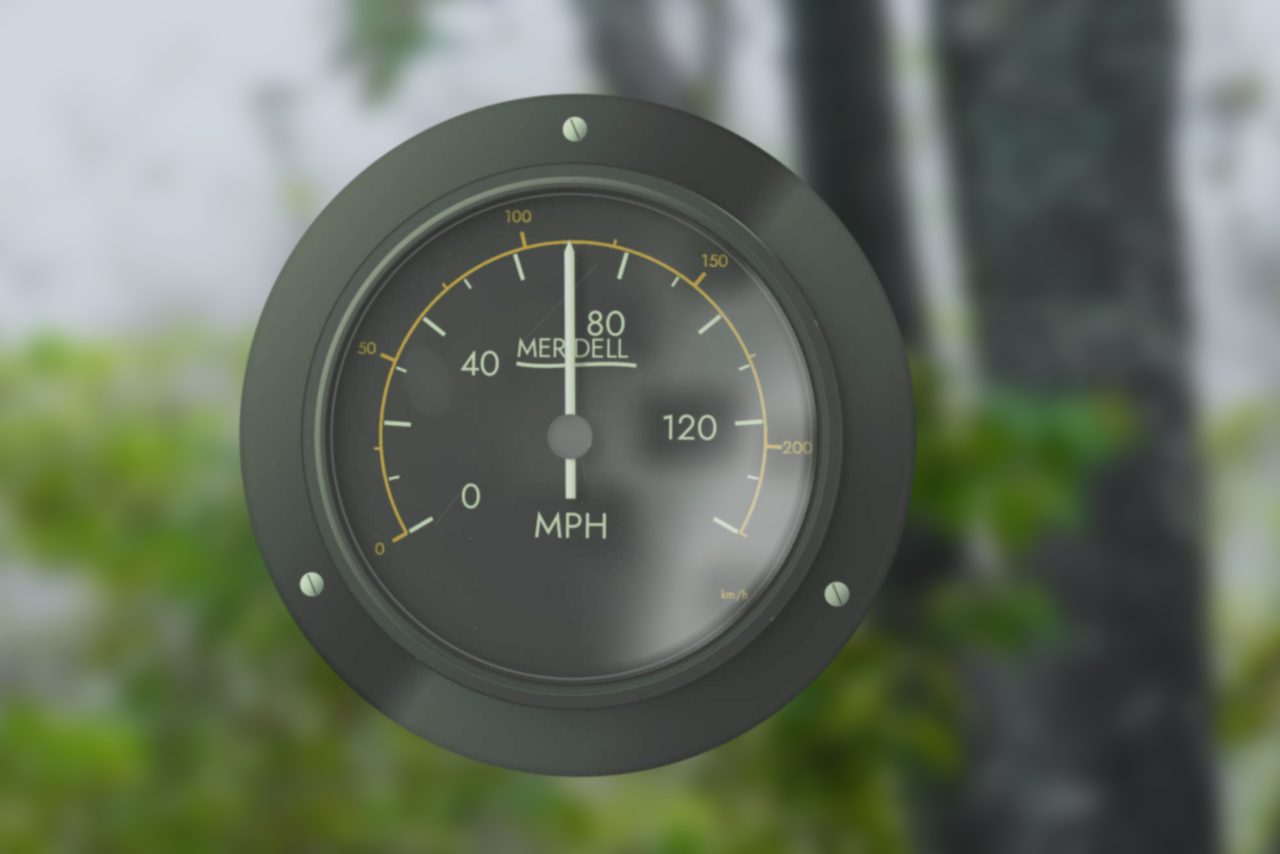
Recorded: {"value": 70, "unit": "mph"}
